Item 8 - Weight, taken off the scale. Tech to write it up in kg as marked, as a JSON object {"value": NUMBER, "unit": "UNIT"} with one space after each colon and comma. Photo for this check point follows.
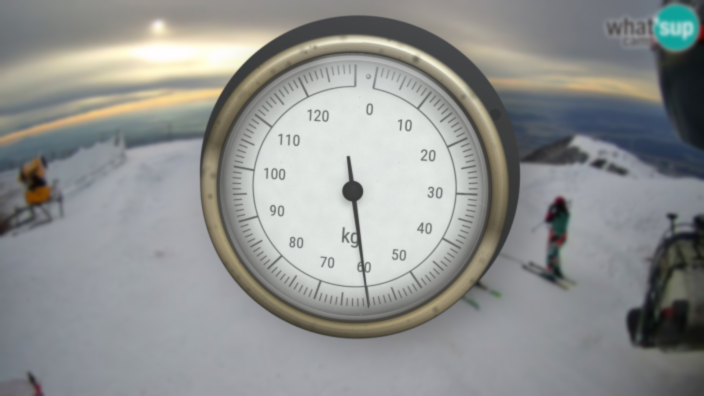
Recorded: {"value": 60, "unit": "kg"}
